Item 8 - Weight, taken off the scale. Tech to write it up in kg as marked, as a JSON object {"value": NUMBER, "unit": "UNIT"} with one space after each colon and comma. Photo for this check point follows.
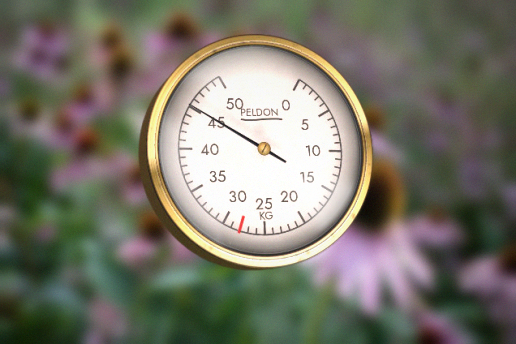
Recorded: {"value": 45, "unit": "kg"}
